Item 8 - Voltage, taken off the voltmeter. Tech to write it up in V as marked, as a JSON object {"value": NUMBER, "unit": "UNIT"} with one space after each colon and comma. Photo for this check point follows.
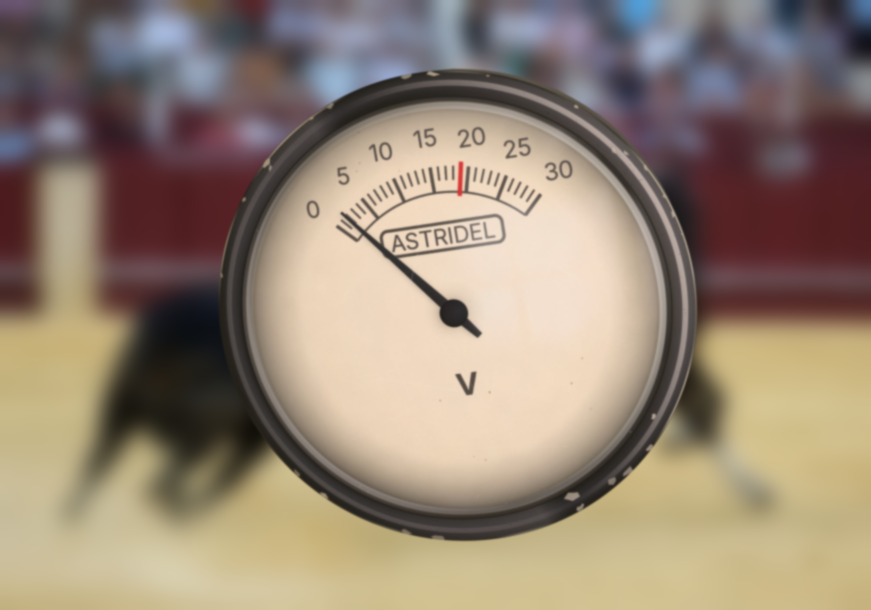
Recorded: {"value": 2, "unit": "V"}
